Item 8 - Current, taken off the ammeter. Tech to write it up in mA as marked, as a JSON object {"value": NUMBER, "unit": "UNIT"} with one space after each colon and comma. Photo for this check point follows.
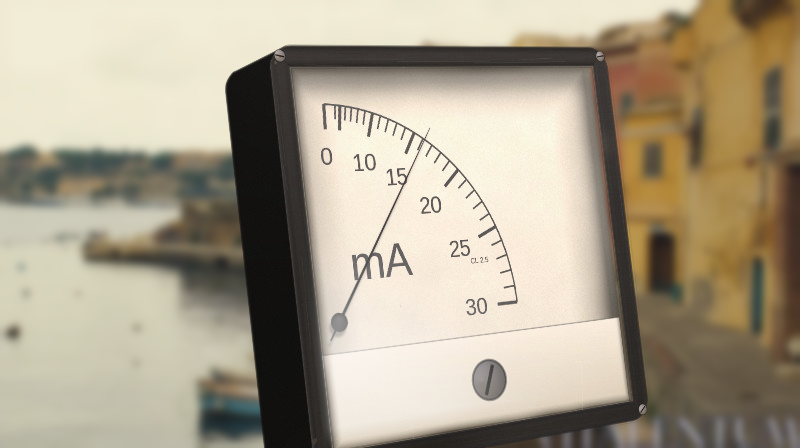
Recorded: {"value": 16, "unit": "mA"}
